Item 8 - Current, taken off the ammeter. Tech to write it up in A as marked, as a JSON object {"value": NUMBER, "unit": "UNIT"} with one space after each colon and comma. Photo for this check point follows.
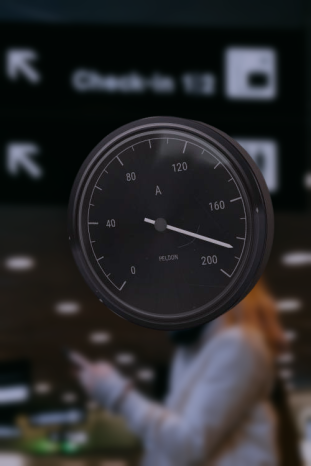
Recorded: {"value": 185, "unit": "A"}
